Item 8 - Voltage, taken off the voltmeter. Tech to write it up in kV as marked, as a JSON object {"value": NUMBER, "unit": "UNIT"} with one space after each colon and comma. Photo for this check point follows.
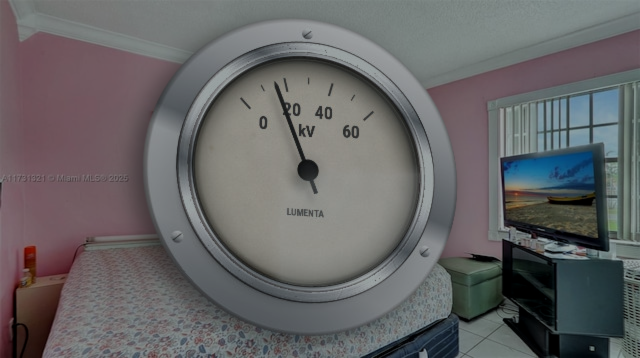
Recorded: {"value": 15, "unit": "kV"}
